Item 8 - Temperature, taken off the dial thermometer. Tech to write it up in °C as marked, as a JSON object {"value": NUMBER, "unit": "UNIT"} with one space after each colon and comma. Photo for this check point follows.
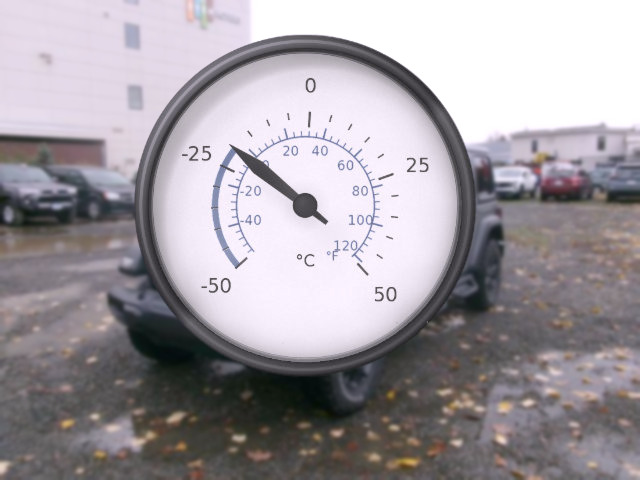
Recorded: {"value": -20, "unit": "°C"}
